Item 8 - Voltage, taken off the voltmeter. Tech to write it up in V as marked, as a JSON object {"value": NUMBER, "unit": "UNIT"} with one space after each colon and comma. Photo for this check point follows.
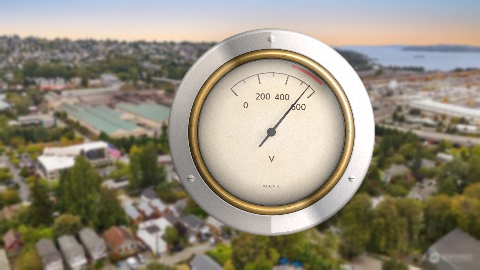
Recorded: {"value": 550, "unit": "V"}
